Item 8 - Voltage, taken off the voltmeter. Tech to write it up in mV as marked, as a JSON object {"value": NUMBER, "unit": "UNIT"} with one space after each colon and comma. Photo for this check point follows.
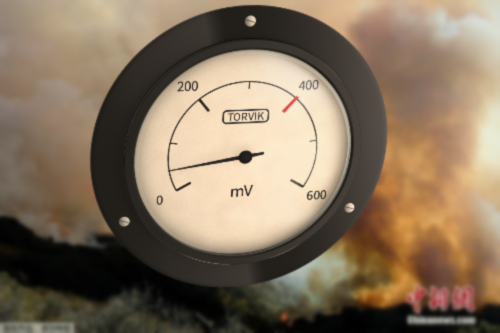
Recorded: {"value": 50, "unit": "mV"}
